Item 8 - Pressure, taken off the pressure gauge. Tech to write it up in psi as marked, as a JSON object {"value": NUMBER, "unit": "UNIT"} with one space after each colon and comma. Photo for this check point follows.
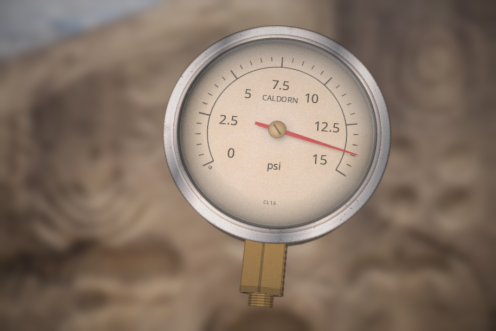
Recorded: {"value": 14, "unit": "psi"}
